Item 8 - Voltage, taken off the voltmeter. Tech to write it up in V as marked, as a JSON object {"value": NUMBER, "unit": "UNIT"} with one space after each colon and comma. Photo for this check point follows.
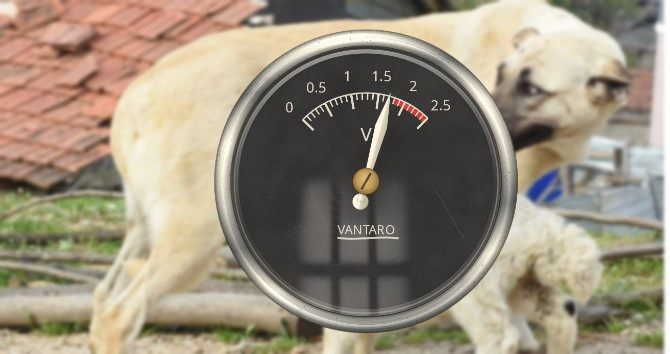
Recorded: {"value": 1.7, "unit": "V"}
